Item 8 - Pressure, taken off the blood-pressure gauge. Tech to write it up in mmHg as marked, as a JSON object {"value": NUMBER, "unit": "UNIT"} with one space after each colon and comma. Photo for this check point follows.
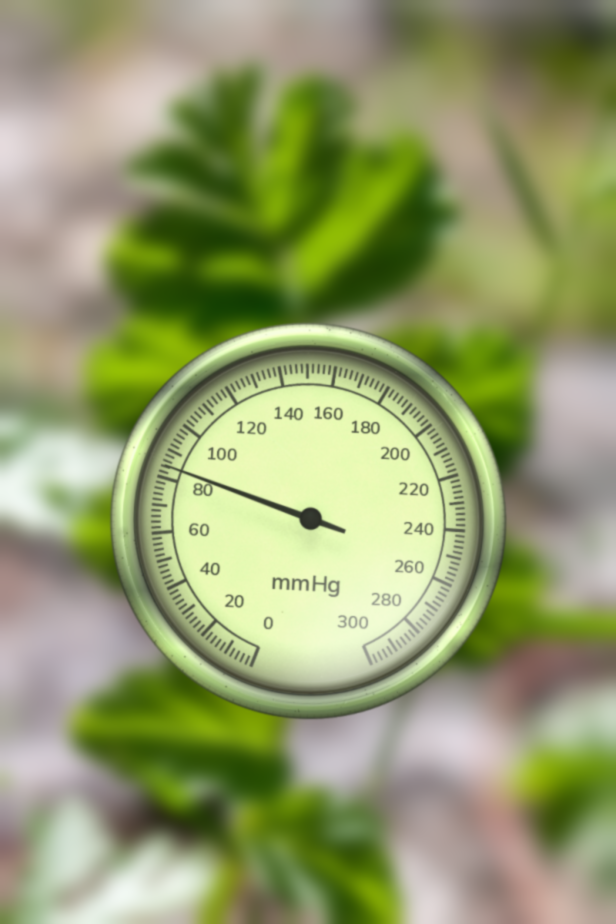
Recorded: {"value": 84, "unit": "mmHg"}
